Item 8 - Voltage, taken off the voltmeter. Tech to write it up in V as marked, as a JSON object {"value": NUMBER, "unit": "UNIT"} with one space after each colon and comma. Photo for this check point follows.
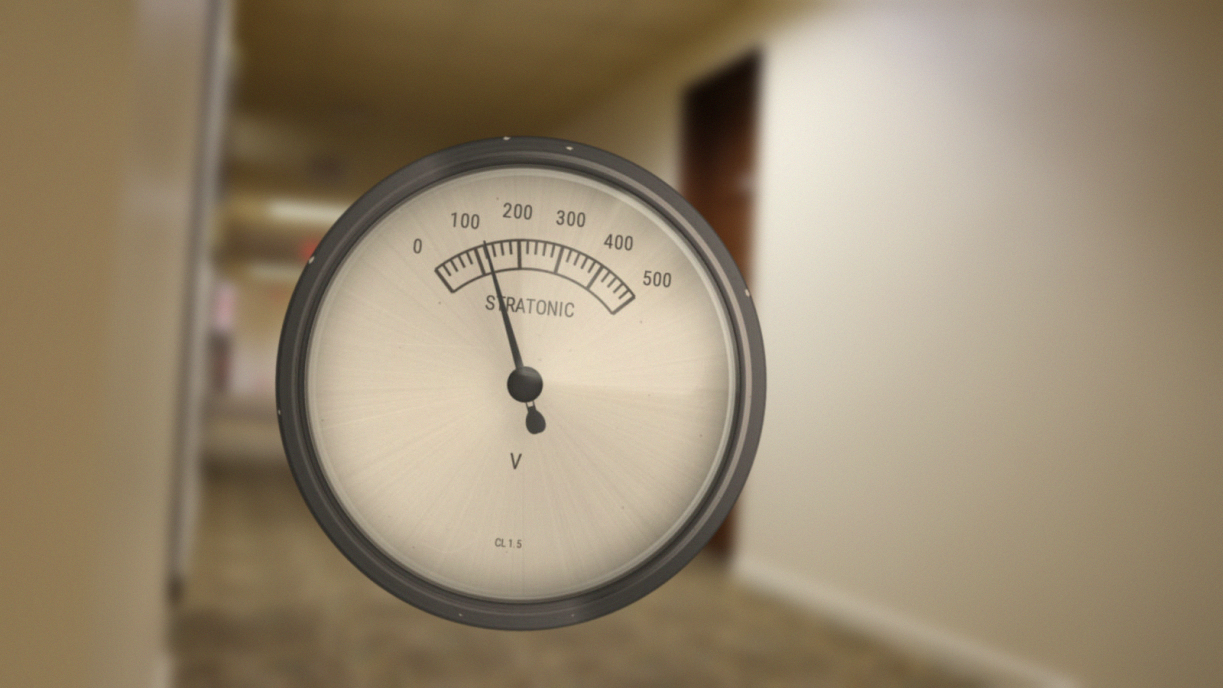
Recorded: {"value": 120, "unit": "V"}
